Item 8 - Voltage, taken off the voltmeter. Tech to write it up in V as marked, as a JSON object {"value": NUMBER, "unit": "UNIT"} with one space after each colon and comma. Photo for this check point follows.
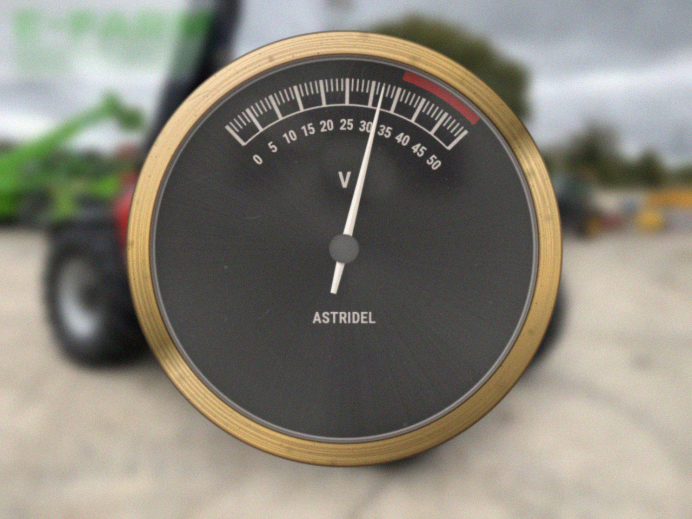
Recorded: {"value": 32, "unit": "V"}
